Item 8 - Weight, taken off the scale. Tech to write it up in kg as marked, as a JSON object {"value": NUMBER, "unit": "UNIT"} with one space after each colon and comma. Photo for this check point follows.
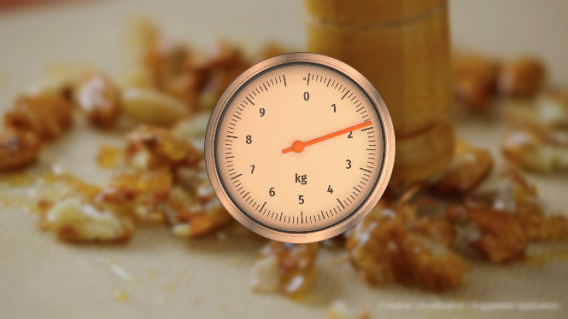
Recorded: {"value": 1.9, "unit": "kg"}
